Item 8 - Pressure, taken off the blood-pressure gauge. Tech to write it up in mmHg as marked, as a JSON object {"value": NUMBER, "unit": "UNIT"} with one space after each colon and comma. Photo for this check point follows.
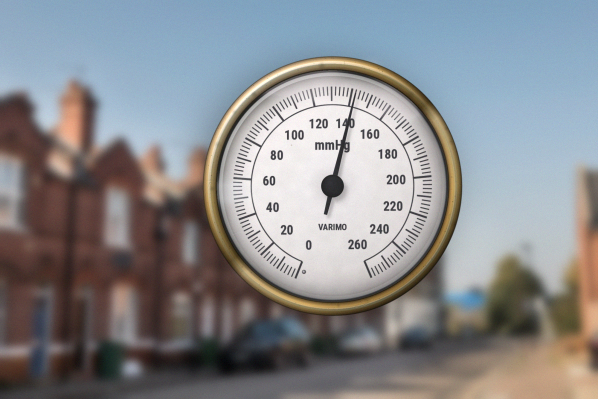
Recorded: {"value": 142, "unit": "mmHg"}
